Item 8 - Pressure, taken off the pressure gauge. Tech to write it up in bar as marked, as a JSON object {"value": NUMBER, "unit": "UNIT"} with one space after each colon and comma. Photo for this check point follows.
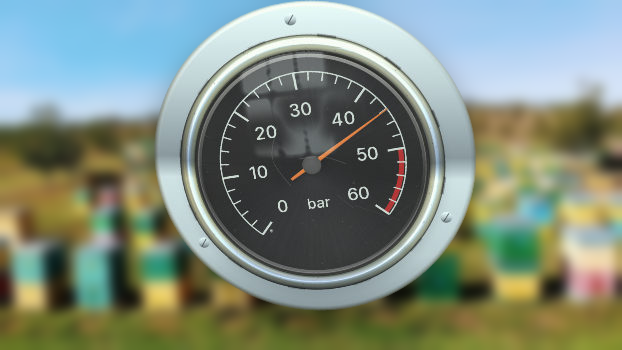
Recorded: {"value": 44, "unit": "bar"}
